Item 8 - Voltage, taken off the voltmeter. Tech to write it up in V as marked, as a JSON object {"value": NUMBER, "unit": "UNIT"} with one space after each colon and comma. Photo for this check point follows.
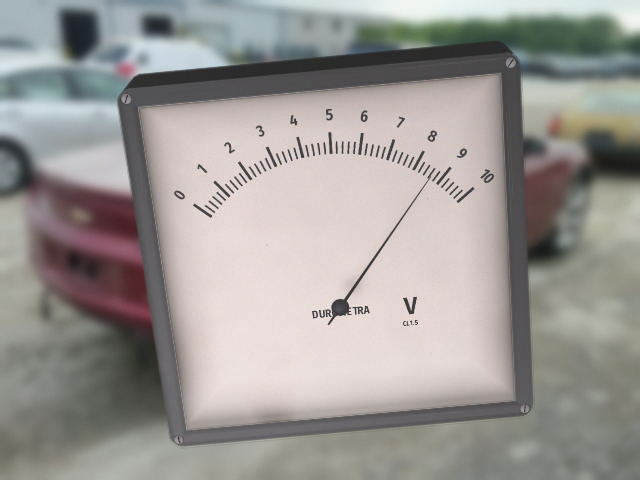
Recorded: {"value": 8.6, "unit": "V"}
